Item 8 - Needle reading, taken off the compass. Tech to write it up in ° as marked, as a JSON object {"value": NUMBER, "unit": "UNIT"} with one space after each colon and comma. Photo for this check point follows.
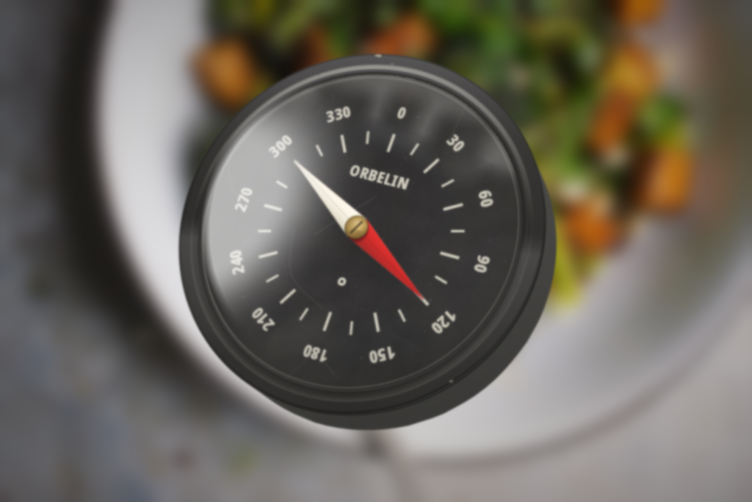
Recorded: {"value": 120, "unit": "°"}
